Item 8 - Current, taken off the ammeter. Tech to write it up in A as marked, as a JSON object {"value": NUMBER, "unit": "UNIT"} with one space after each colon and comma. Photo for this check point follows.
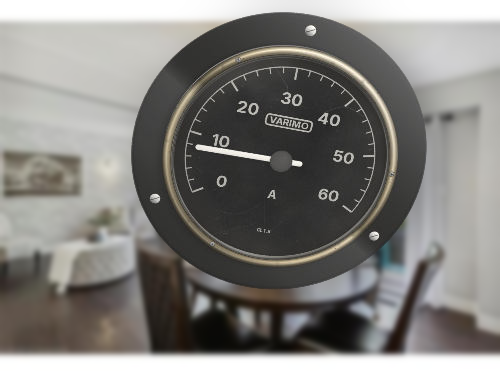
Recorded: {"value": 8, "unit": "A"}
